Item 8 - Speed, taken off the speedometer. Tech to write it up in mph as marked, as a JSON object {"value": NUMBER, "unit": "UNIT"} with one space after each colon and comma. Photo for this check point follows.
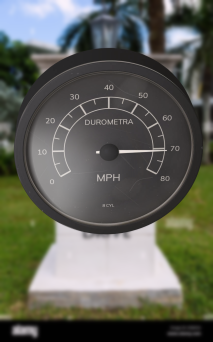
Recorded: {"value": 70, "unit": "mph"}
